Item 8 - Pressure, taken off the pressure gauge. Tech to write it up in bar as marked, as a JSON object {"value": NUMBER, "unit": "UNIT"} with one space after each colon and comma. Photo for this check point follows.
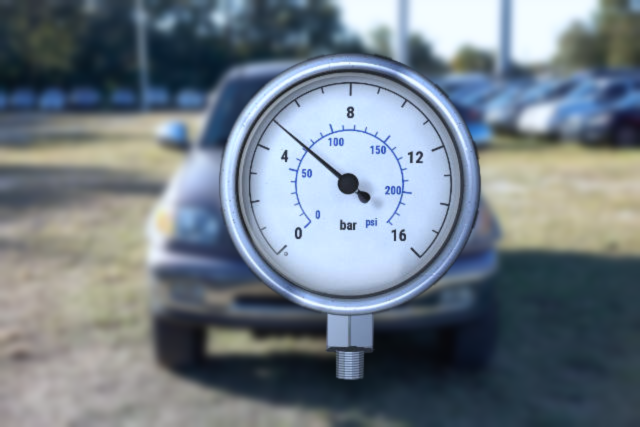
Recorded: {"value": 5, "unit": "bar"}
